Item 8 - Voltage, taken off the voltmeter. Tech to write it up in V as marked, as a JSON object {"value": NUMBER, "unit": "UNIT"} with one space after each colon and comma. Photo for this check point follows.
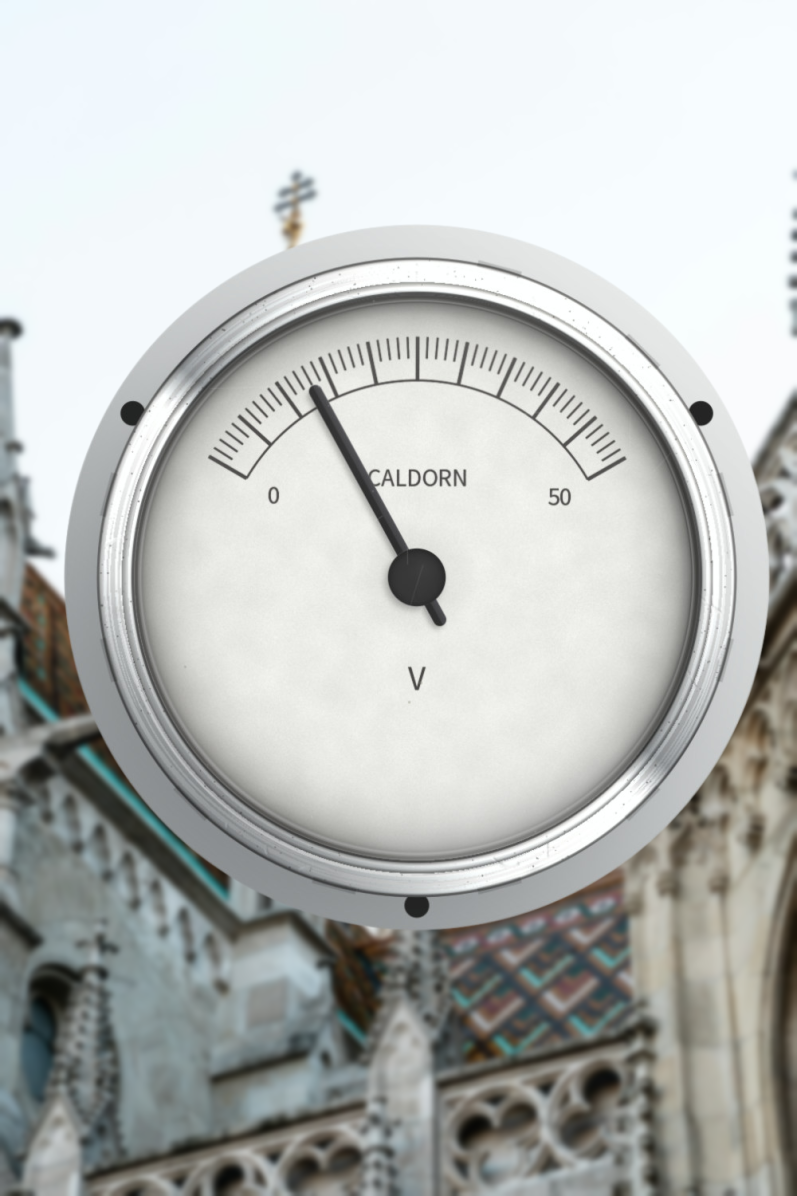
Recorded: {"value": 13, "unit": "V"}
